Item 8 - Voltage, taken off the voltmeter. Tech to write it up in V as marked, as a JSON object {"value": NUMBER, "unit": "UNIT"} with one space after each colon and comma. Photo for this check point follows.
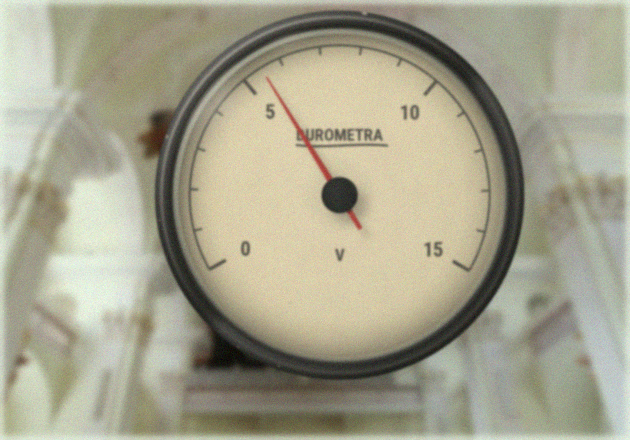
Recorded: {"value": 5.5, "unit": "V"}
